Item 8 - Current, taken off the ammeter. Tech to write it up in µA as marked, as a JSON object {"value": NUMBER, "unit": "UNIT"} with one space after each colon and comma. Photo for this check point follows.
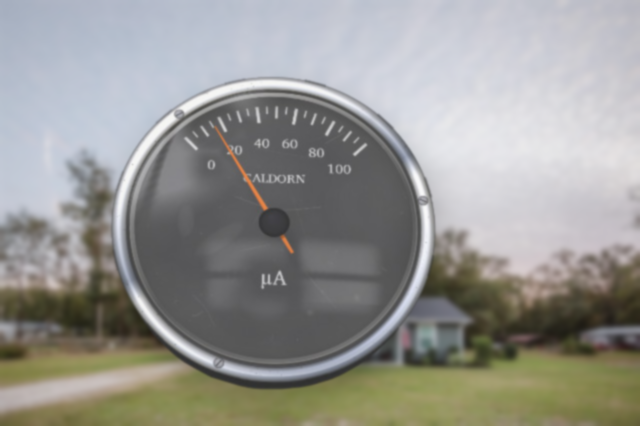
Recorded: {"value": 15, "unit": "µA"}
